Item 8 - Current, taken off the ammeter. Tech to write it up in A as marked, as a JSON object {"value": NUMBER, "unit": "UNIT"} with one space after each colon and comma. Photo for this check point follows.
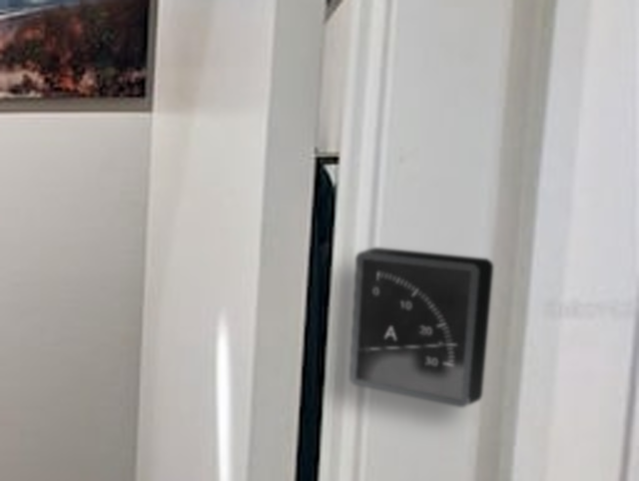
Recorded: {"value": 25, "unit": "A"}
